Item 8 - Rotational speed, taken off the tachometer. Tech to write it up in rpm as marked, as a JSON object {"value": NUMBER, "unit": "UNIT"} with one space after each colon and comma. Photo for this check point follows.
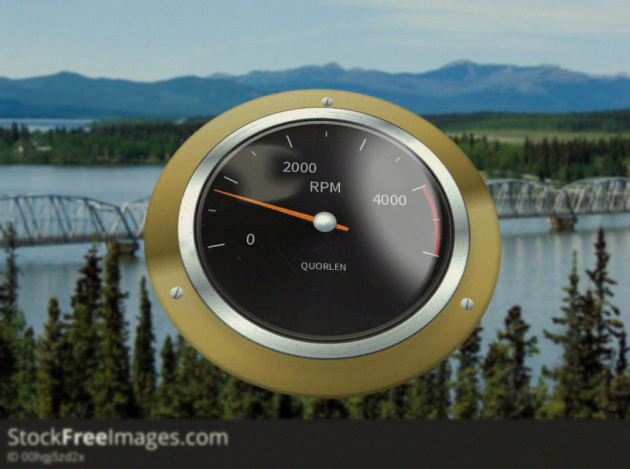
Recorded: {"value": 750, "unit": "rpm"}
